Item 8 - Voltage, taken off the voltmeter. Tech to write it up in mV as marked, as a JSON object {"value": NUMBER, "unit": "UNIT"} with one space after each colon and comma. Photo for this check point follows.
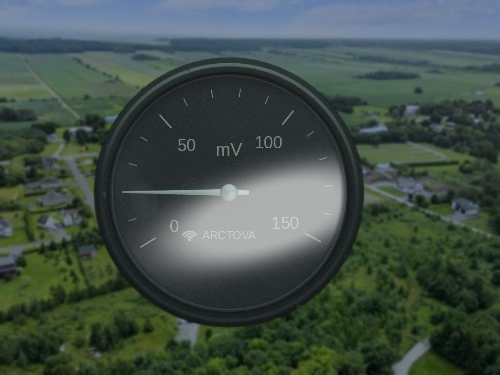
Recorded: {"value": 20, "unit": "mV"}
